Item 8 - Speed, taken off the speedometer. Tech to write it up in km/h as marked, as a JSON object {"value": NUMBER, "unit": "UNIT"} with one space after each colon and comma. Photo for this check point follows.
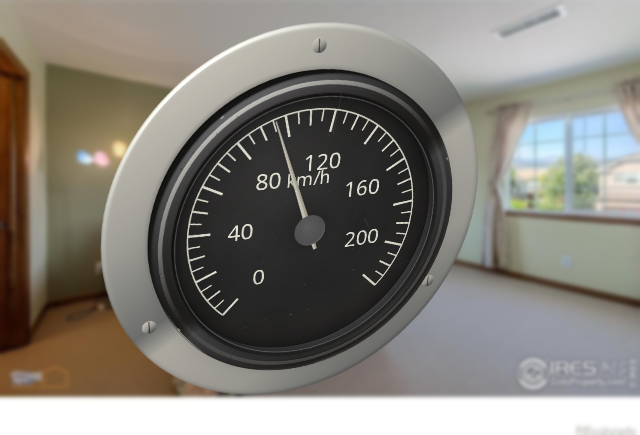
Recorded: {"value": 95, "unit": "km/h"}
